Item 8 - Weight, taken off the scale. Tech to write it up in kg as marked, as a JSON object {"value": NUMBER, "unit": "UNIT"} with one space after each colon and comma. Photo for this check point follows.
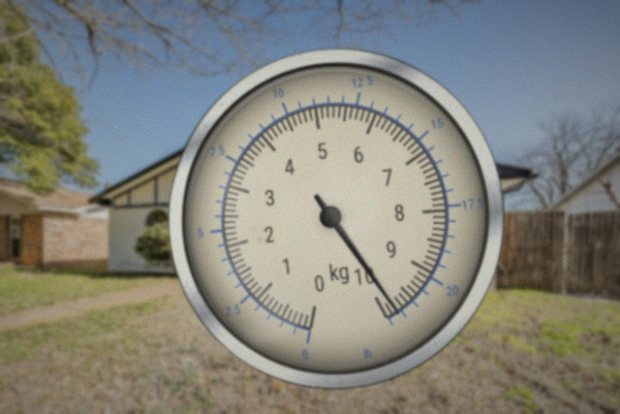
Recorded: {"value": 9.8, "unit": "kg"}
